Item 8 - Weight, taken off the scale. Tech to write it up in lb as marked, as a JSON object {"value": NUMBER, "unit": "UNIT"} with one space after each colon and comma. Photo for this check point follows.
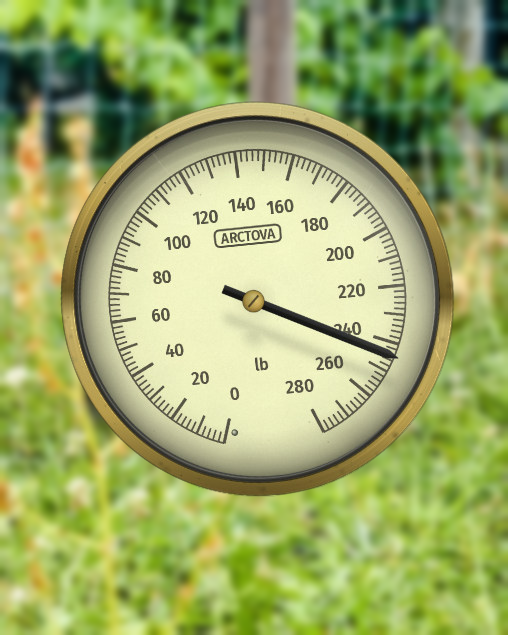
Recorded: {"value": 244, "unit": "lb"}
